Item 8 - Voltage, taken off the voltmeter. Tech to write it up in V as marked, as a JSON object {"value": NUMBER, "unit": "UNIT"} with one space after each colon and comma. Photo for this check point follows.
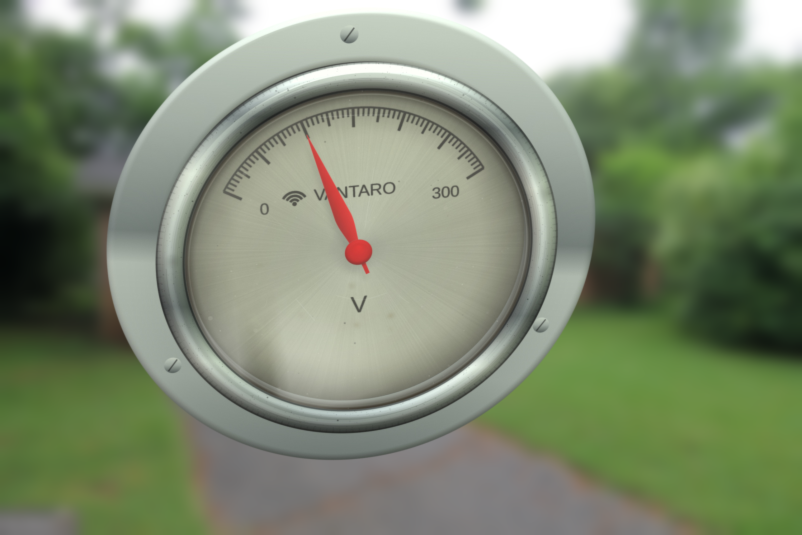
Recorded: {"value": 100, "unit": "V"}
